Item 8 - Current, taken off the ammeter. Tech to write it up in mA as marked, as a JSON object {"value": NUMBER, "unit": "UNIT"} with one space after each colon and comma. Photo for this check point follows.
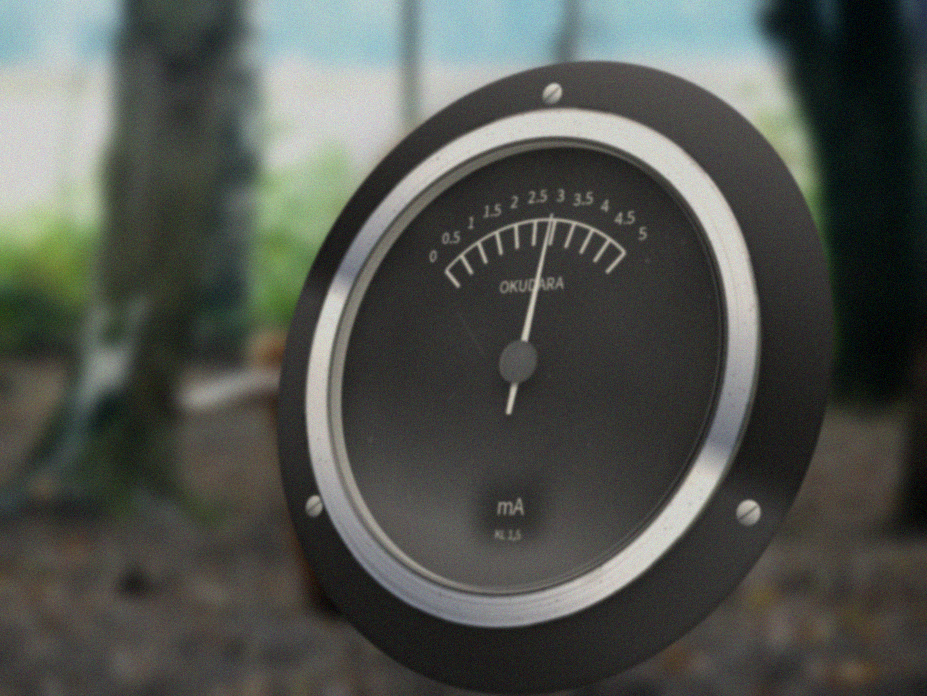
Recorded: {"value": 3, "unit": "mA"}
